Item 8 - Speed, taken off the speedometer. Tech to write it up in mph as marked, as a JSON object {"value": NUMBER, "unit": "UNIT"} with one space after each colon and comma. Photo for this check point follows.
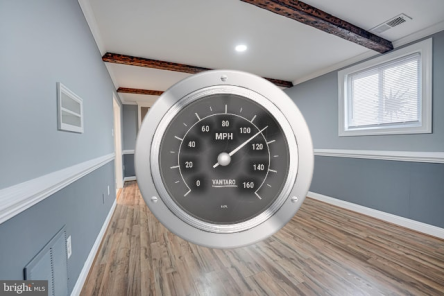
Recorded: {"value": 110, "unit": "mph"}
